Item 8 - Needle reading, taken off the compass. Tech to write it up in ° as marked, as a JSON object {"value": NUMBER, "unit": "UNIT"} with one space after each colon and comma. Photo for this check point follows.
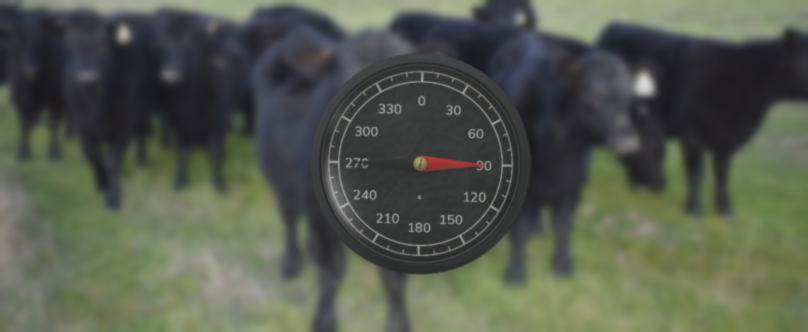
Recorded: {"value": 90, "unit": "°"}
